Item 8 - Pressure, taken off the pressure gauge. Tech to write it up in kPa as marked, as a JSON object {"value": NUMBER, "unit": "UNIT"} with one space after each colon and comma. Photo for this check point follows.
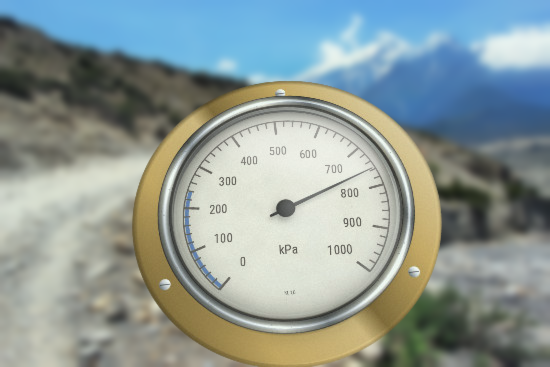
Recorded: {"value": 760, "unit": "kPa"}
